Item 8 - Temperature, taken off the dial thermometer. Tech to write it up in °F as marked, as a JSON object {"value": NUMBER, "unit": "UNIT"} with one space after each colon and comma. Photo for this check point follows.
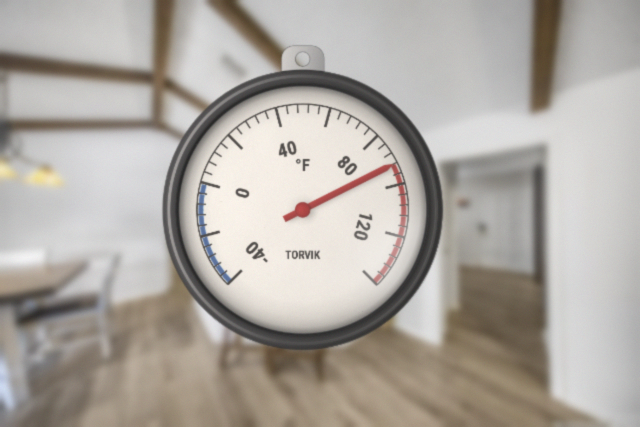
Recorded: {"value": 92, "unit": "°F"}
